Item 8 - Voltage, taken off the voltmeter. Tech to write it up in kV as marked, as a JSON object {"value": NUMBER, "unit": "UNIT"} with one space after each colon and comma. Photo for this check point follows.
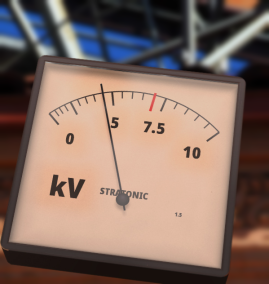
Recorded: {"value": 4.5, "unit": "kV"}
